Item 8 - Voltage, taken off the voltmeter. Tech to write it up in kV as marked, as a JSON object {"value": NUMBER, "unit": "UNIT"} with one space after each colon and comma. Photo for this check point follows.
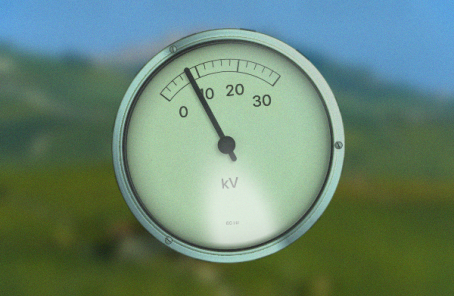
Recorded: {"value": 8, "unit": "kV"}
